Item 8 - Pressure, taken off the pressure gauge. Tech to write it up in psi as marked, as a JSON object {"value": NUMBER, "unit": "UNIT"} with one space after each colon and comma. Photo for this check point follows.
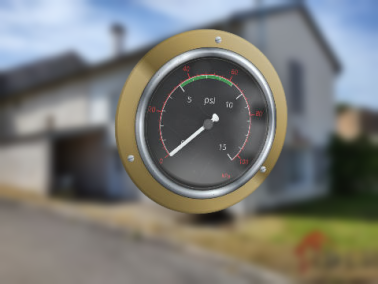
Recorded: {"value": 0, "unit": "psi"}
